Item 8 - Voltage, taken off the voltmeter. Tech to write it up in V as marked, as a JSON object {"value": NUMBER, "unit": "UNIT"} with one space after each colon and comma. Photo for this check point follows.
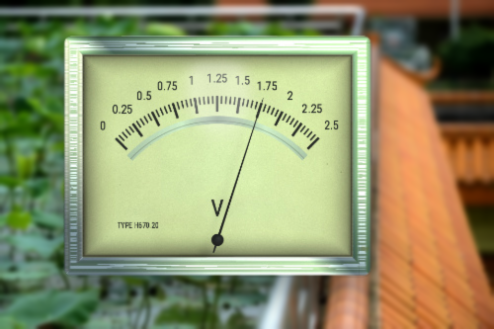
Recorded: {"value": 1.75, "unit": "V"}
